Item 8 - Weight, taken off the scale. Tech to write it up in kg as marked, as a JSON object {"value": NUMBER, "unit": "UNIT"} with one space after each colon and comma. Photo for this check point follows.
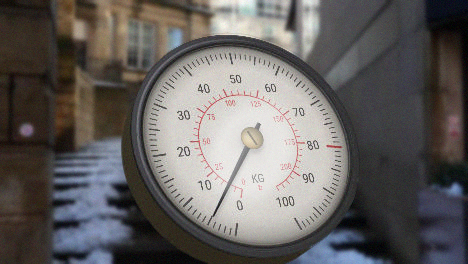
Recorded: {"value": 5, "unit": "kg"}
